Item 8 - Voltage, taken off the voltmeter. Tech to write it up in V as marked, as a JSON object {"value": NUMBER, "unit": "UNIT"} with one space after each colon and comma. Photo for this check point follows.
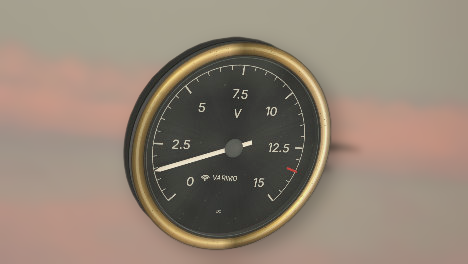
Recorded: {"value": 1.5, "unit": "V"}
